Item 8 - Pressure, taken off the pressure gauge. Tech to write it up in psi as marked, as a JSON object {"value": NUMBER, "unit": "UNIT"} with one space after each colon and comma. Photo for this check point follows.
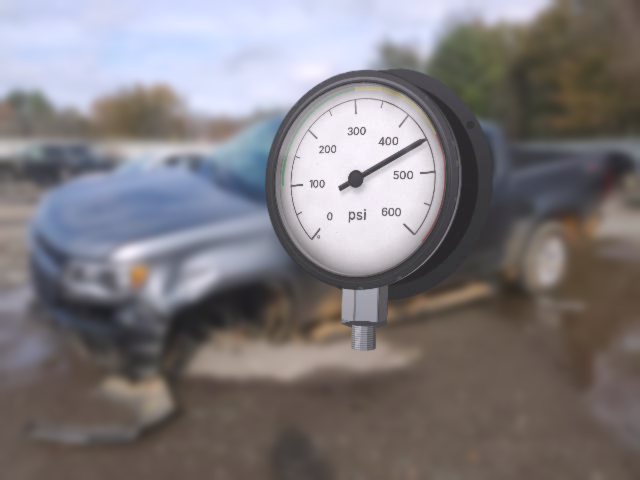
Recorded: {"value": 450, "unit": "psi"}
